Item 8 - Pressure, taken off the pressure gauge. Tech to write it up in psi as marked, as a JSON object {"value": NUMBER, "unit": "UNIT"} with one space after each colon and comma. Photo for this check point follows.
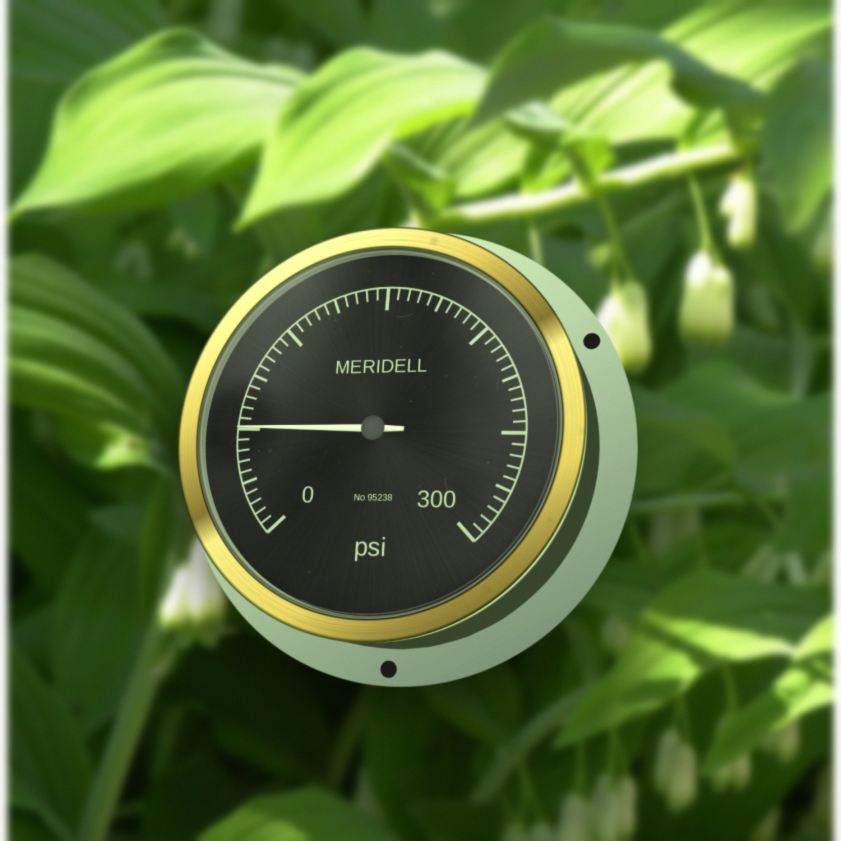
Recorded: {"value": 50, "unit": "psi"}
